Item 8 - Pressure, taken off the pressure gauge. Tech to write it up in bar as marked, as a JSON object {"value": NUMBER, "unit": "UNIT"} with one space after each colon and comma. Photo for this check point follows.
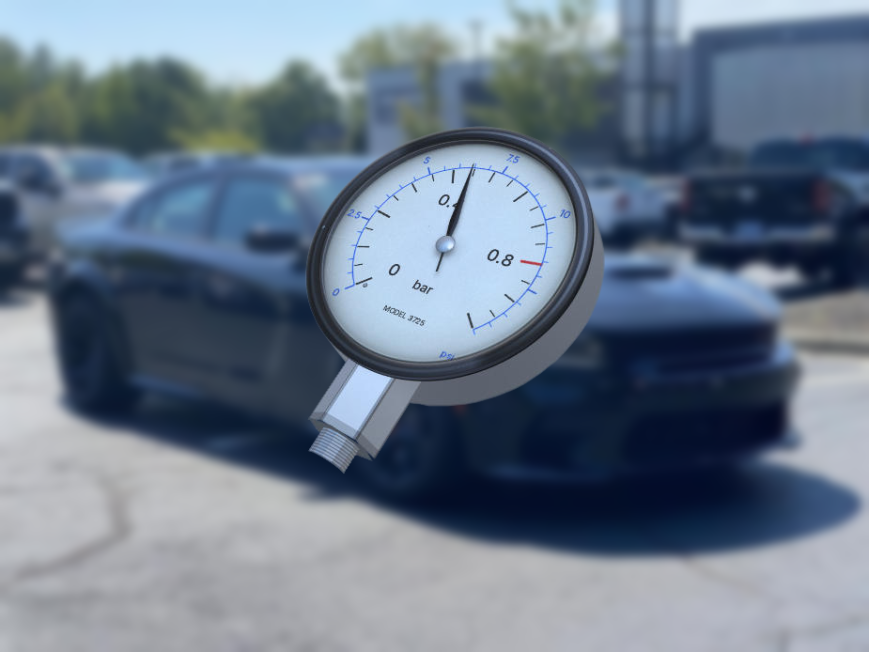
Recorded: {"value": 0.45, "unit": "bar"}
